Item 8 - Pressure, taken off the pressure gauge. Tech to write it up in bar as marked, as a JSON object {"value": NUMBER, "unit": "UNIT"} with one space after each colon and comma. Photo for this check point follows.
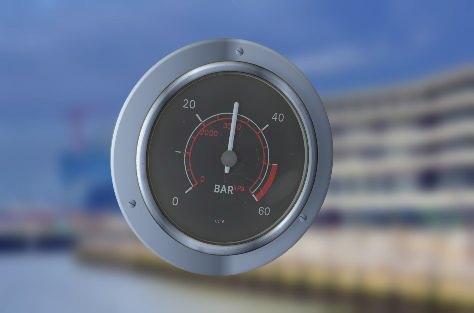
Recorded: {"value": 30, "unit": "bar"}
